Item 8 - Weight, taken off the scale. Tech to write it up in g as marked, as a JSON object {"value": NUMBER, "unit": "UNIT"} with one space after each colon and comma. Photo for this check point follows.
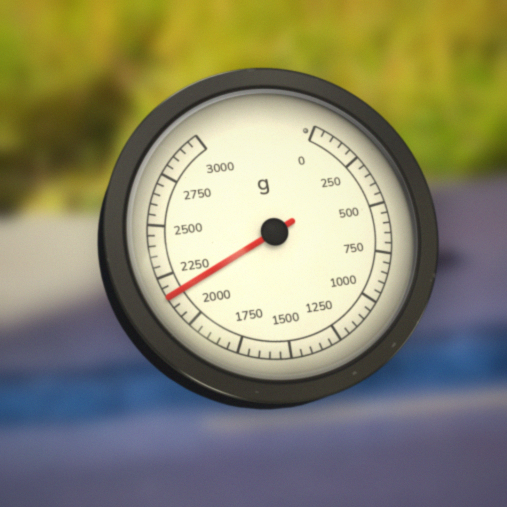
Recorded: {"value": 2150, "unit": "g"}
